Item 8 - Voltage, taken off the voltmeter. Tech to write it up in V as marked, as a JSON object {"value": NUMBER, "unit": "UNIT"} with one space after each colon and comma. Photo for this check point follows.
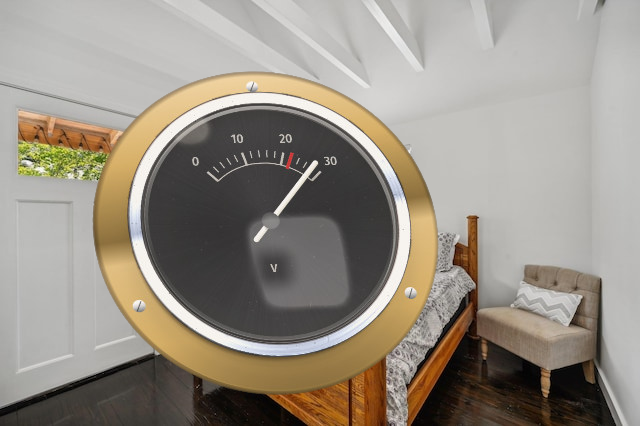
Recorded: {"value": 28, "unit": "V"}
